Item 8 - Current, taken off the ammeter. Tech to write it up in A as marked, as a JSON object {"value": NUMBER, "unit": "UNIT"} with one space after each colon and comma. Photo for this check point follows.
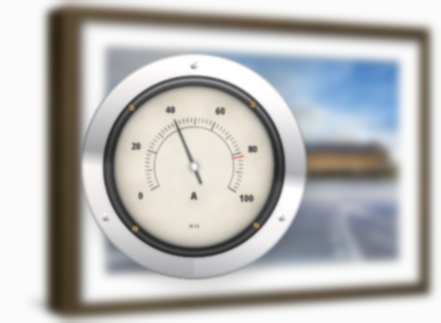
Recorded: {"value": 40, "unit": "A"}
